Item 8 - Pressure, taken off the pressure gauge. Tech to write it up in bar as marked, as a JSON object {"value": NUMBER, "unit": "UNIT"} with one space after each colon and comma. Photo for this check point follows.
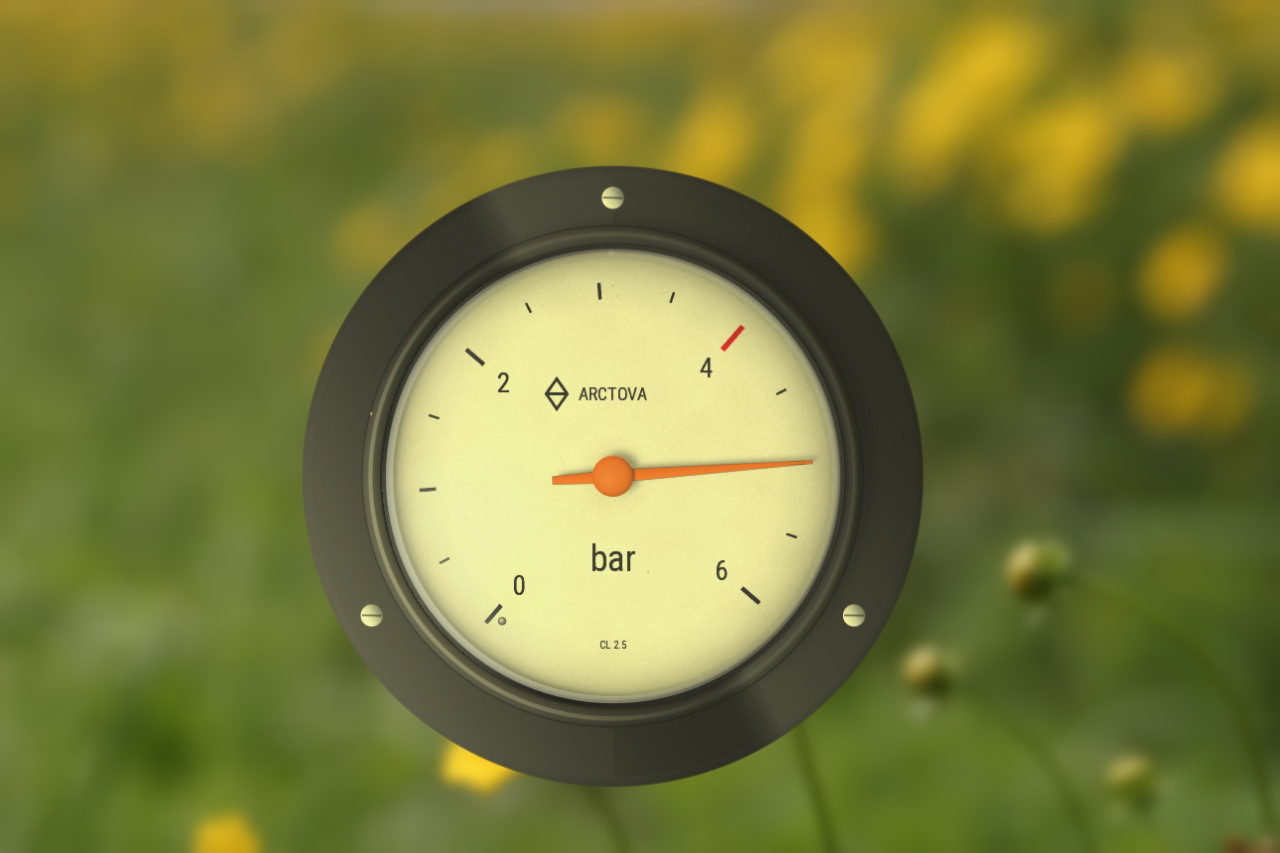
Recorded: {"value": 5, "unit": "bar"}
